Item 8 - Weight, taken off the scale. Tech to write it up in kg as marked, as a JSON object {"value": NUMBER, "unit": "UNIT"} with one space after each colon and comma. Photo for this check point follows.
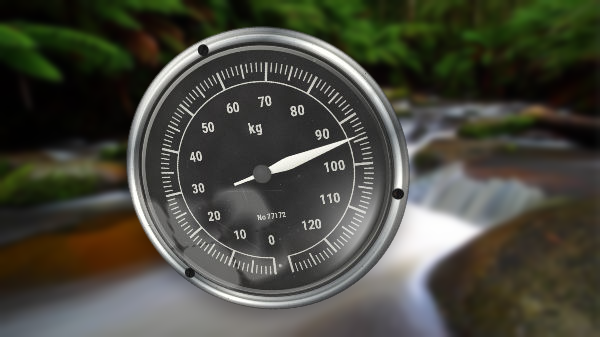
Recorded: {"value": 94, "unit": "kg"}
